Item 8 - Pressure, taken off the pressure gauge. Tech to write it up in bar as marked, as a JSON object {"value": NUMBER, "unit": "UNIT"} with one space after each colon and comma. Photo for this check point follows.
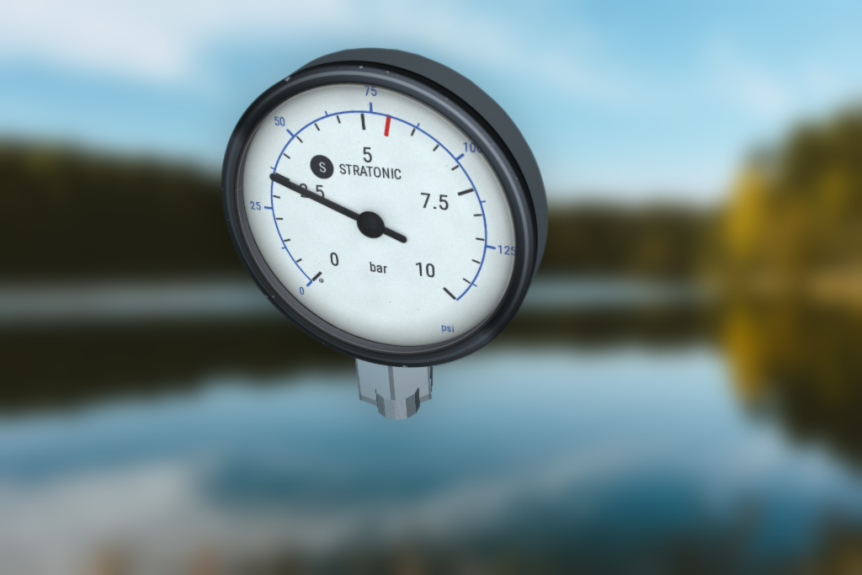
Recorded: {"value": 2.5, "unit": "bar"}
